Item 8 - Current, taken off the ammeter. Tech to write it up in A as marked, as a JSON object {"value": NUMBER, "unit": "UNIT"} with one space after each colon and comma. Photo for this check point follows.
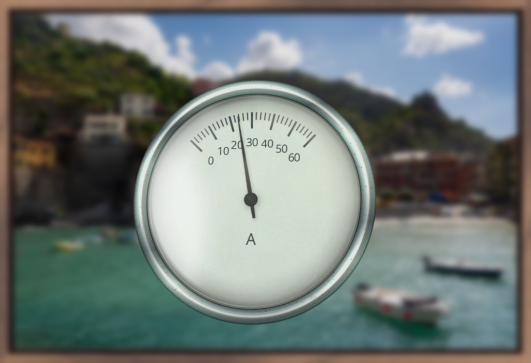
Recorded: {"value": 24, "unit": "A"}
